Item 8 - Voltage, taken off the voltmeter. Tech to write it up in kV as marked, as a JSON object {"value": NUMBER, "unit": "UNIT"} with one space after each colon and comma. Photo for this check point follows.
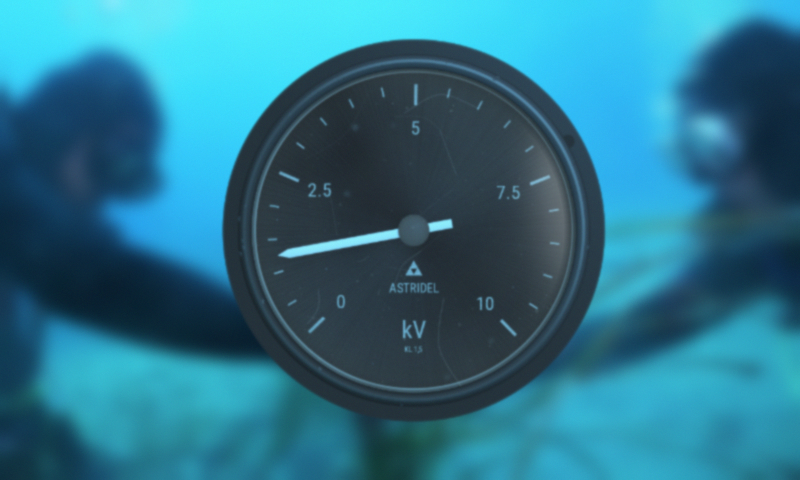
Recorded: {"value": 1.25, "unit": "kV"}
